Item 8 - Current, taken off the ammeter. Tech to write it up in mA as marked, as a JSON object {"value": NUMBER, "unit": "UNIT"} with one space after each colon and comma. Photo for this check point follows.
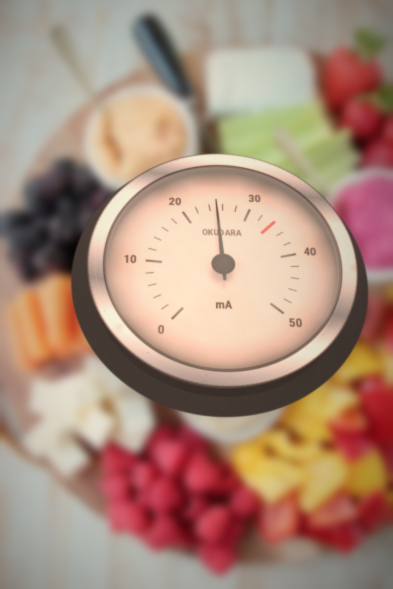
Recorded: {"value": 25, "unit": "mA"}
